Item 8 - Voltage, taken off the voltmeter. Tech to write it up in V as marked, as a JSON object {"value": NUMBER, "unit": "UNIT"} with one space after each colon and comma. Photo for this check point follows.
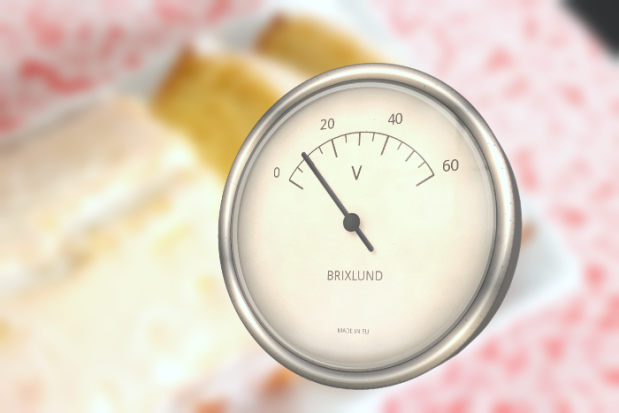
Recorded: {"value": 10, "unit": "V"}
